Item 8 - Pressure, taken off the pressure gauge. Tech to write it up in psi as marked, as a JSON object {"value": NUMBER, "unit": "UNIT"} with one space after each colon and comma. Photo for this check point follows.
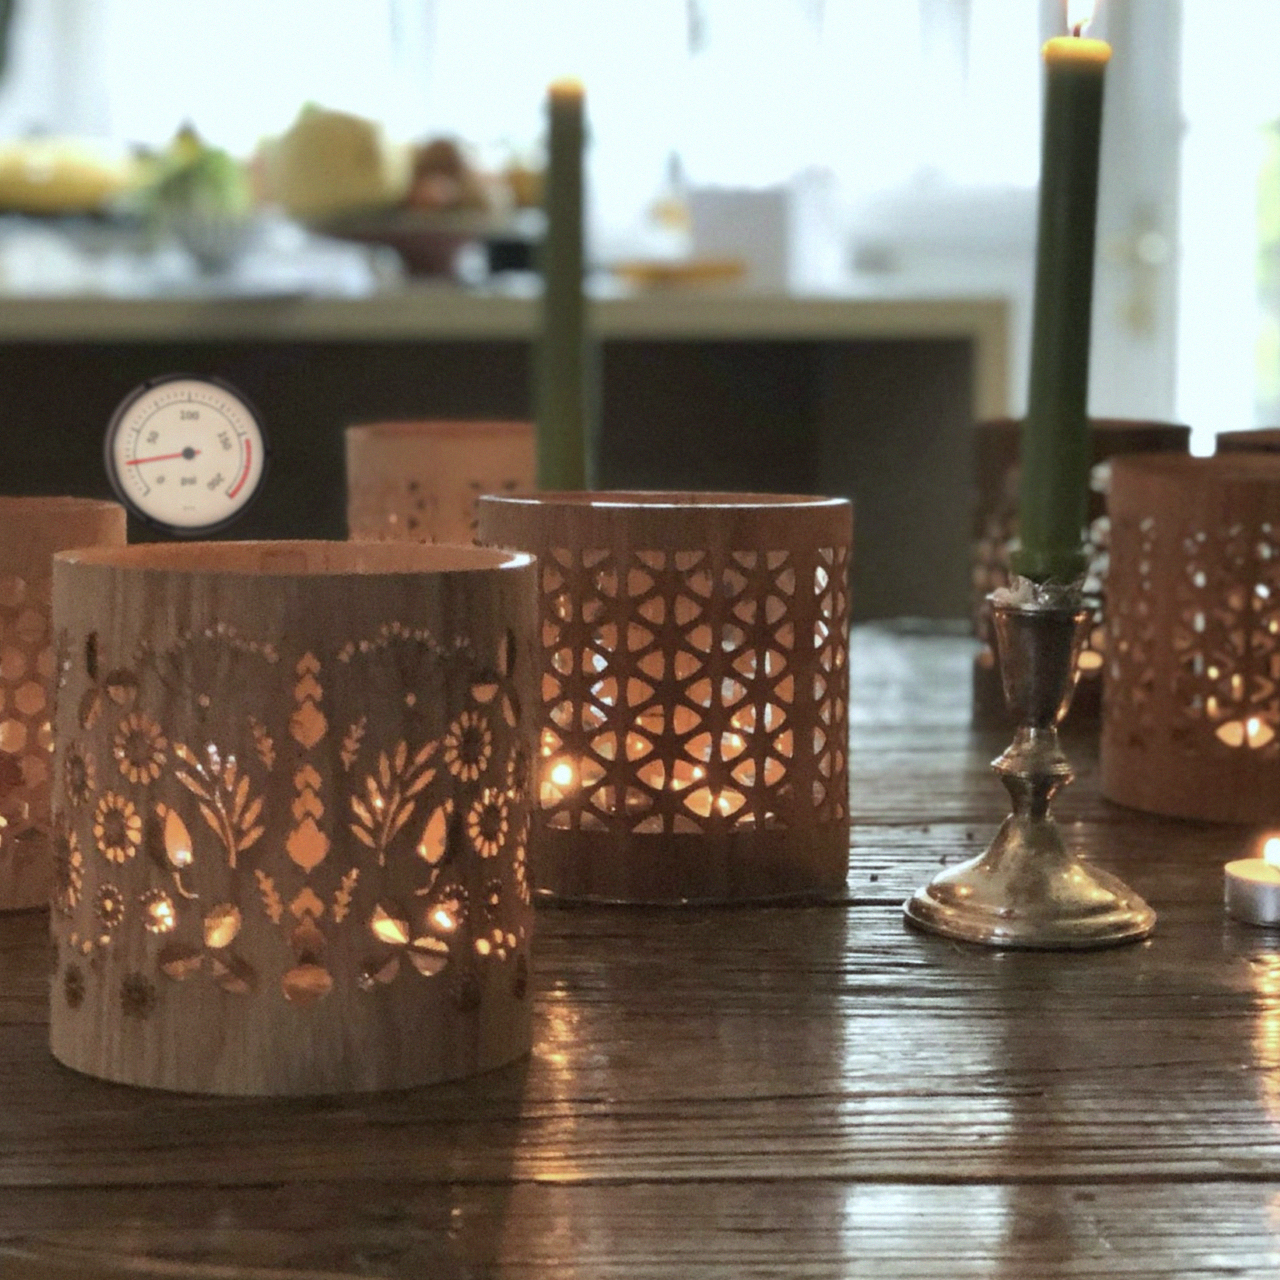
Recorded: {"value": 25, "unit": "psi"}
